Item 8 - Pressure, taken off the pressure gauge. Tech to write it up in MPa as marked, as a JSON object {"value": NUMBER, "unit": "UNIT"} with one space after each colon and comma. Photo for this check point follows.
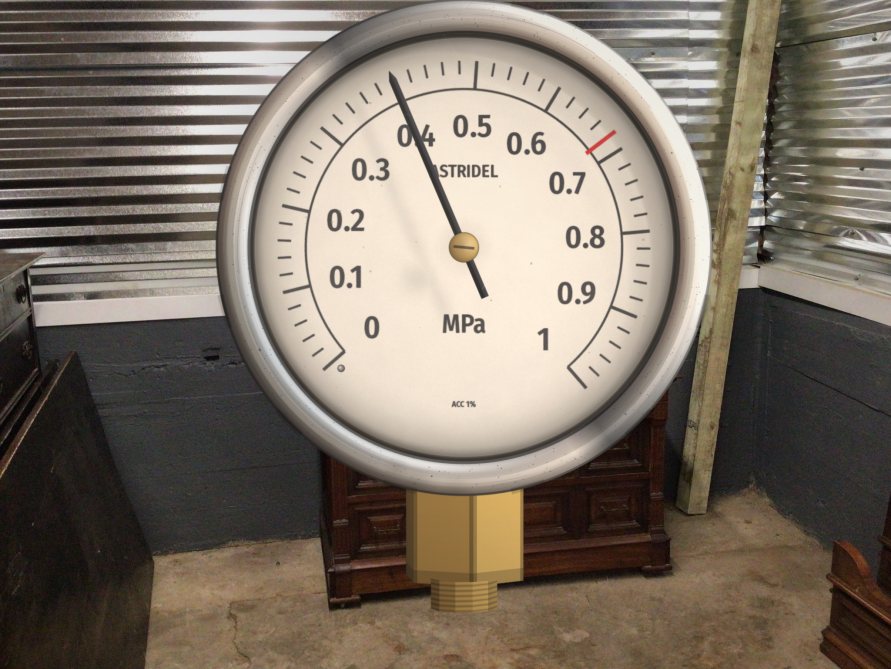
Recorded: {"value": 0.4, "unit": "MPa"}
